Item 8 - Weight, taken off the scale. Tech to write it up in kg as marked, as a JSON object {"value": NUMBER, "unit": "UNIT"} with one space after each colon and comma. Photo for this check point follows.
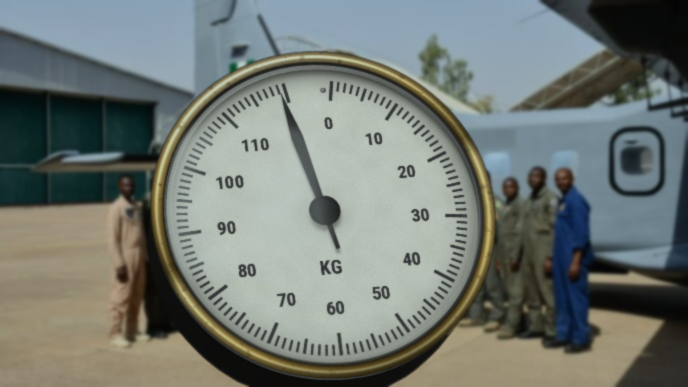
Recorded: {"value": 119, "unit": "kg"}
